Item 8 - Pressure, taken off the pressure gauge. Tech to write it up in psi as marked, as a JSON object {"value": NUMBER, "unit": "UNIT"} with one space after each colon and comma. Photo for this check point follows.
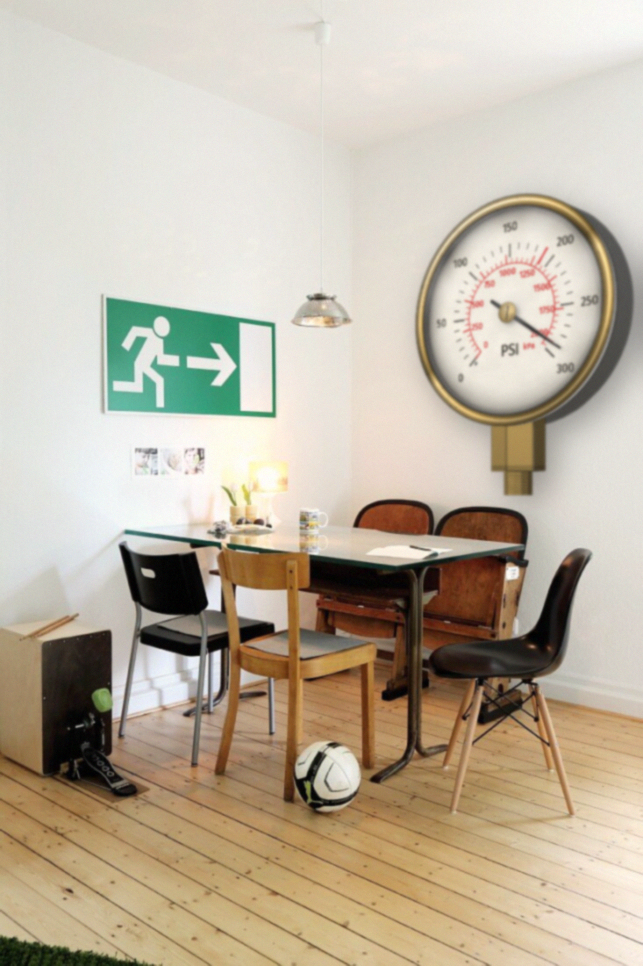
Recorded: {"value": 290, "unit": "psi"}
